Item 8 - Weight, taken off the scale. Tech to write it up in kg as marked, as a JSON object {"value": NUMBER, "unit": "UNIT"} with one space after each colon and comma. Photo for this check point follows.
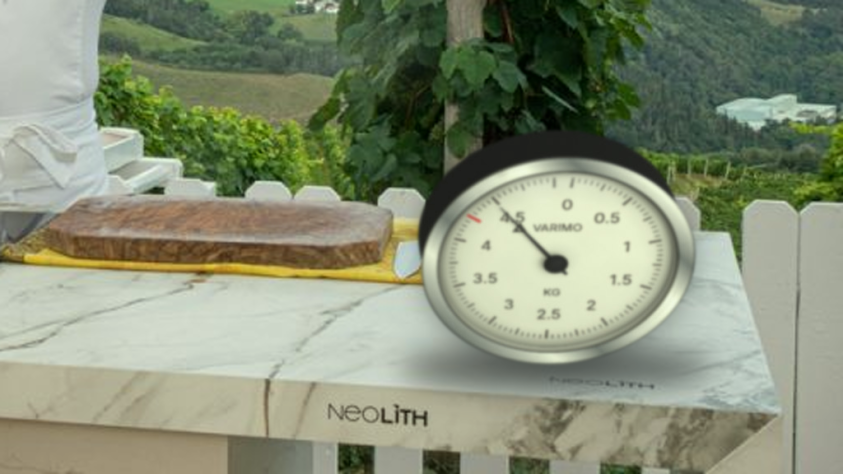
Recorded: {"value": 4.5, "unit": "kg"}
